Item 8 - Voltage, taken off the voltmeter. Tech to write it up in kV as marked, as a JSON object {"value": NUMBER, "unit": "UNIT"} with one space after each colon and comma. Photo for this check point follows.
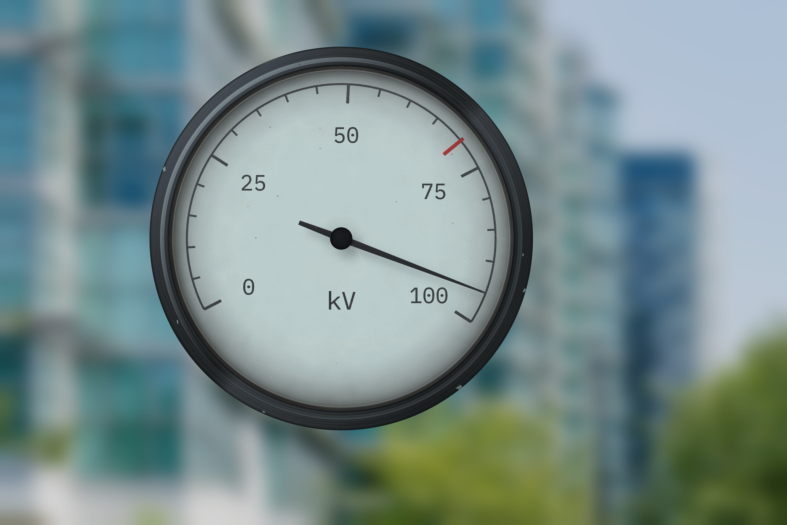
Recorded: {"value": 95, "unit": "kV"}
